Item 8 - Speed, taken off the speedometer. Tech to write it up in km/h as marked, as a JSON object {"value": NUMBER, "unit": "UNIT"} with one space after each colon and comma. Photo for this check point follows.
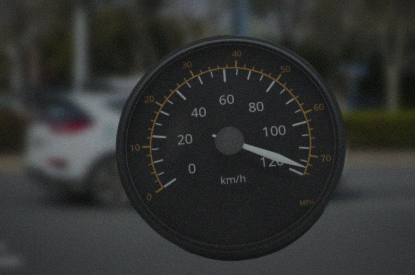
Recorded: {"value": 117.5, "unit": "km/h"}
